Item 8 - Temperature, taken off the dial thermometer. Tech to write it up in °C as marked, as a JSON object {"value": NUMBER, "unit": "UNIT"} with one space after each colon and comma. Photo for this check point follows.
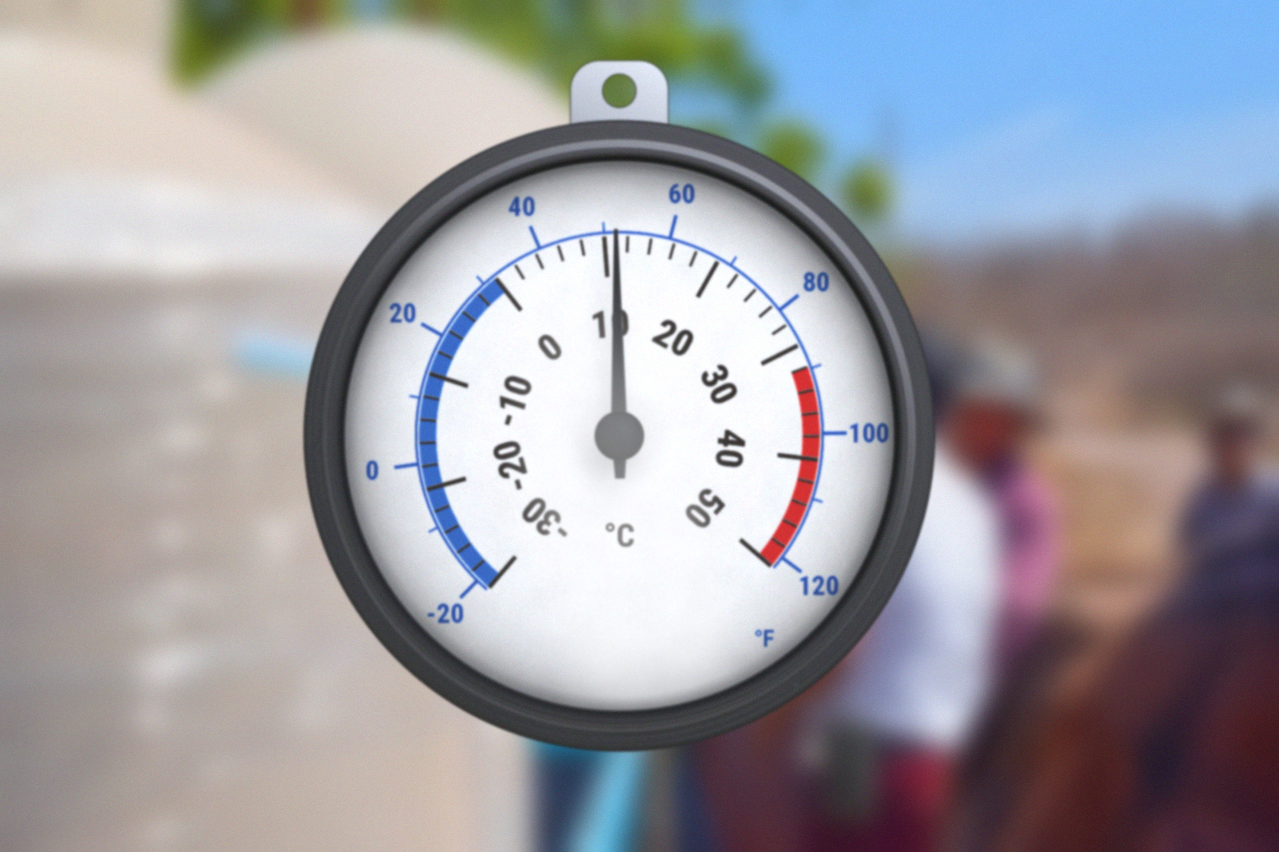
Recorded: {"value": 11, "unit": "°C"}
